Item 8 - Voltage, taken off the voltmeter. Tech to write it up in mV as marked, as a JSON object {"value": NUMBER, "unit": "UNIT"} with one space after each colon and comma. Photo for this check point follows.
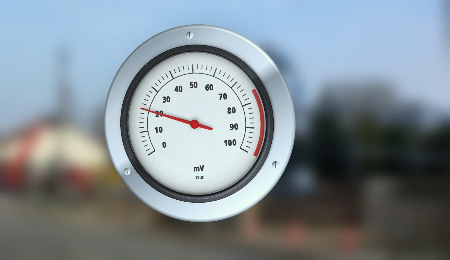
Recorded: {"value": 20, "unit": "mV"}
